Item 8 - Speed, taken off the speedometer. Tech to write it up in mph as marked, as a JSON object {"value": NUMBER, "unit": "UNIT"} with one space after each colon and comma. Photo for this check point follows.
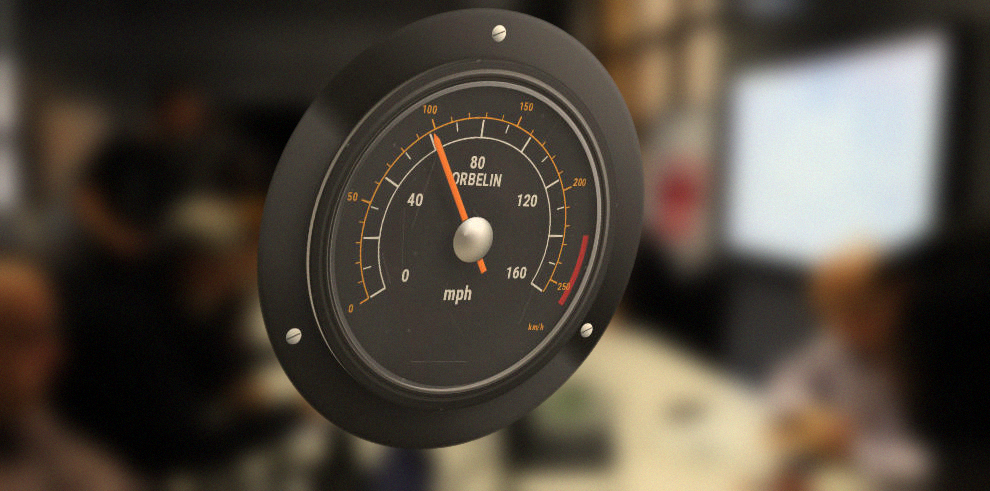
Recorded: {"value": 60, "unit": "mph"}
